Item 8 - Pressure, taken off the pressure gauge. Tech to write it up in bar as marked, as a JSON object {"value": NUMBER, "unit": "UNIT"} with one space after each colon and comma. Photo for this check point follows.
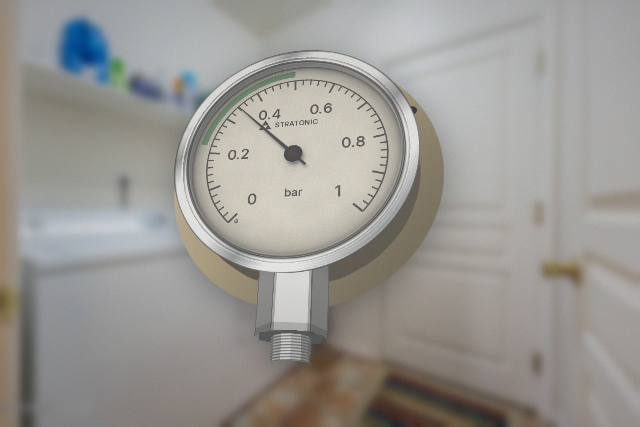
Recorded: {"value": 0.34, "unit": "bar"}
